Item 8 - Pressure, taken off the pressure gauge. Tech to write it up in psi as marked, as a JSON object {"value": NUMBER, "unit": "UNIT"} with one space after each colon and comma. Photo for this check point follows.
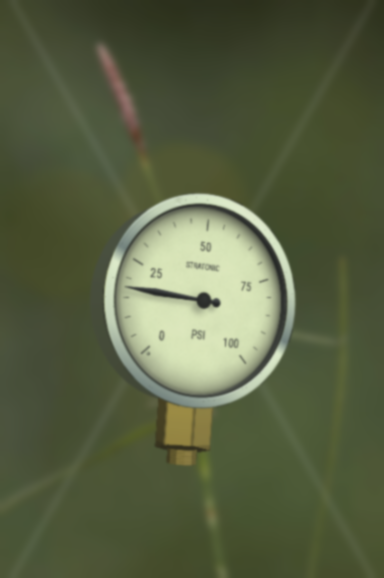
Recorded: {"value": 17.5, "unit": "psi"}
